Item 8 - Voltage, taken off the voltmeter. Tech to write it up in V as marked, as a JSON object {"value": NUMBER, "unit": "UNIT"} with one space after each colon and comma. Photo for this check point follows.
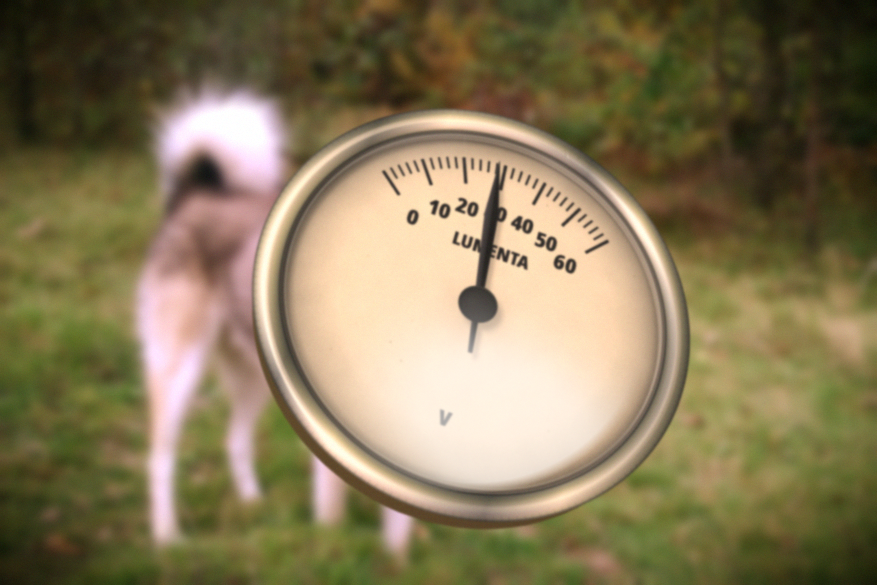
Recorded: {"value": 28, "unit": "V"}
